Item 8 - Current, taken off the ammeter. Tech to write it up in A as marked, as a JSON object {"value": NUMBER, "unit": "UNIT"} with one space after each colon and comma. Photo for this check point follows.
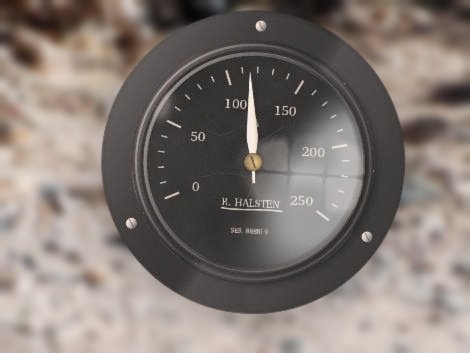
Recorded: {"value": 115, "unit": "A"}
